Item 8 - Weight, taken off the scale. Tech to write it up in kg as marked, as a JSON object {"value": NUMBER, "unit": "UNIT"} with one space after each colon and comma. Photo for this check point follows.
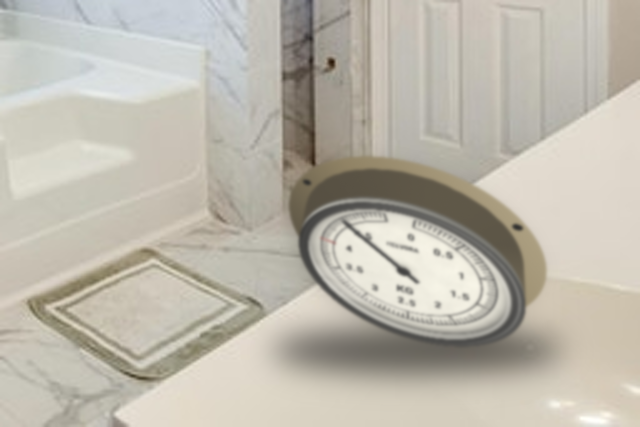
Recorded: {"value": 4.5, "unit": "kg"}
